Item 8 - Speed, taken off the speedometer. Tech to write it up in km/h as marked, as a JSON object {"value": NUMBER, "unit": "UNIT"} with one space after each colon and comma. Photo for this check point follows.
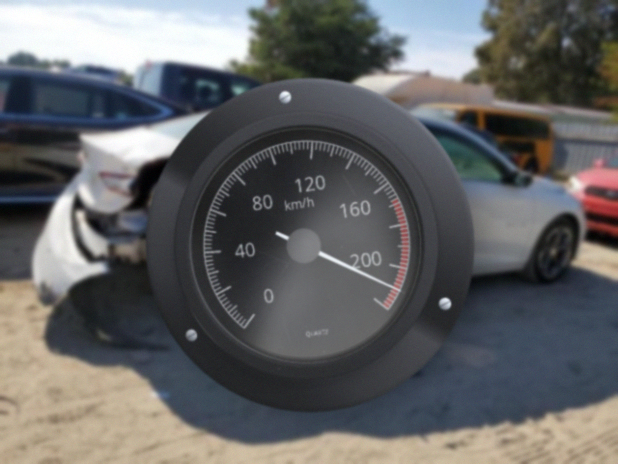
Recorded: {"value": 210, "unit": "km/h"}
